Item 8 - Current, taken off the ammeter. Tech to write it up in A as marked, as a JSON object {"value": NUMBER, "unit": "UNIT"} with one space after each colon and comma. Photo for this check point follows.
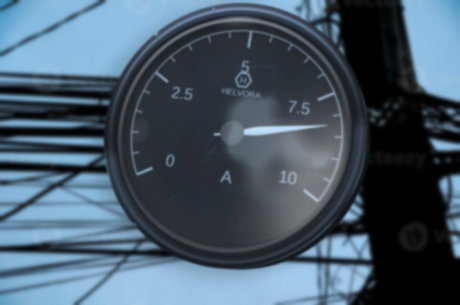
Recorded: {"value": 8.25, "unit": "A"}
